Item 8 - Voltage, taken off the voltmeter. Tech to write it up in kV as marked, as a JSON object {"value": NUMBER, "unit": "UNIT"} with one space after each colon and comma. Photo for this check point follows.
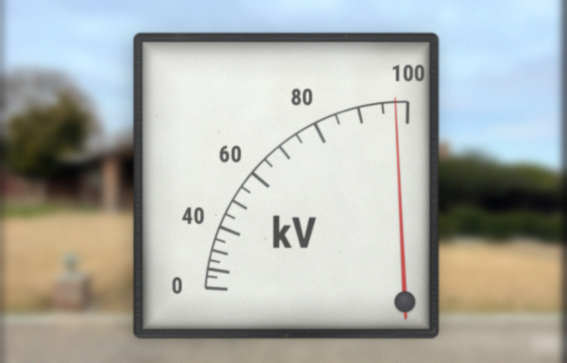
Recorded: {"value": 97.5, "unit": "kV"}
